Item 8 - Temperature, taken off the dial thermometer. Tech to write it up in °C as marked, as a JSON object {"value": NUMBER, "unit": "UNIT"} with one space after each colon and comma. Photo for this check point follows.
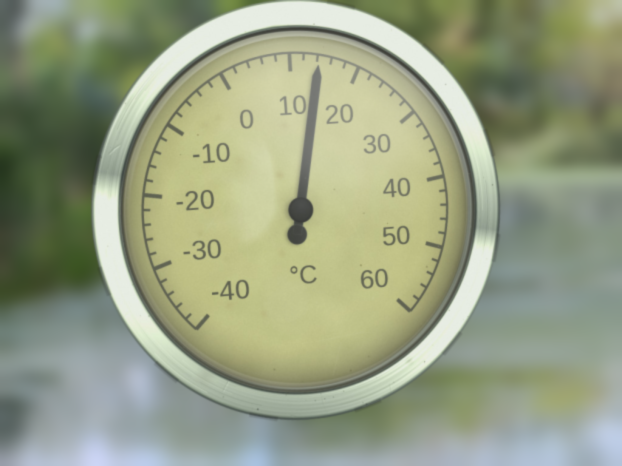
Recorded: {"value": 14, "unit": "°C"}
